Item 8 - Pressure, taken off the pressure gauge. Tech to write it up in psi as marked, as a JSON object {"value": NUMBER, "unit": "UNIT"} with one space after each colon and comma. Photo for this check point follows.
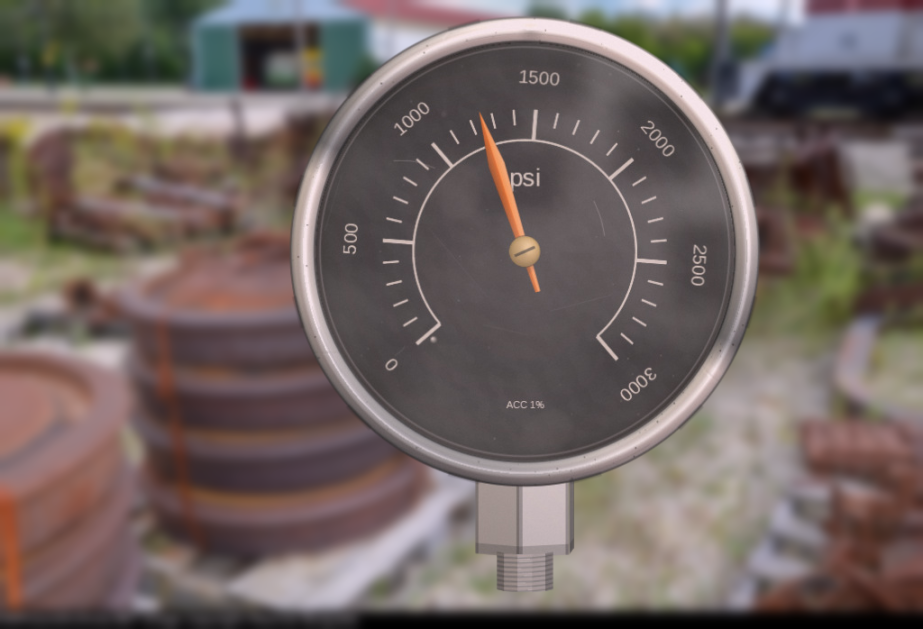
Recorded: {"value": 1250, "unit": "psi"}
